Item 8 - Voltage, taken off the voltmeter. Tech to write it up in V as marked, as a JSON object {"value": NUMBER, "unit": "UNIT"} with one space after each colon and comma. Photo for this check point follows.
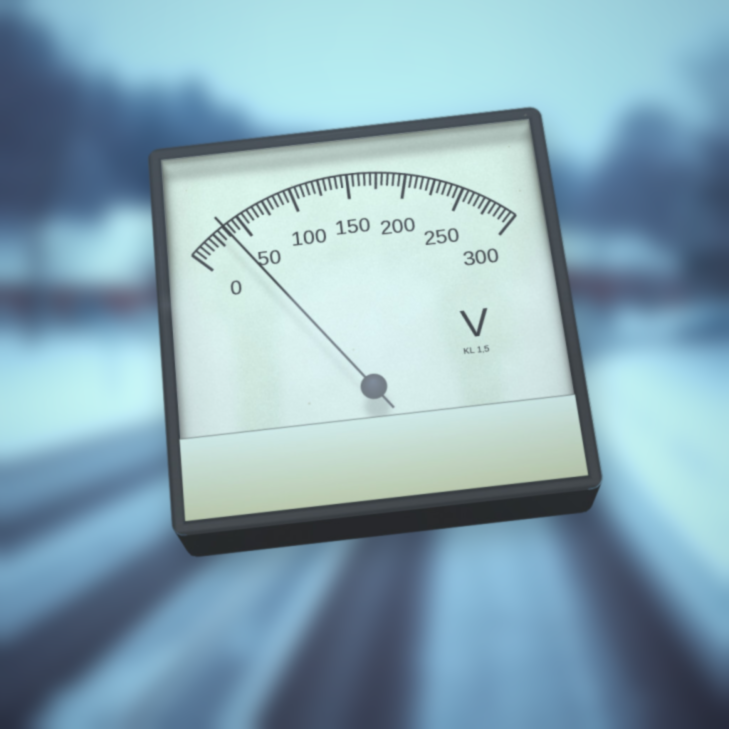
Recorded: {"value": 35, "unit": "V"}
